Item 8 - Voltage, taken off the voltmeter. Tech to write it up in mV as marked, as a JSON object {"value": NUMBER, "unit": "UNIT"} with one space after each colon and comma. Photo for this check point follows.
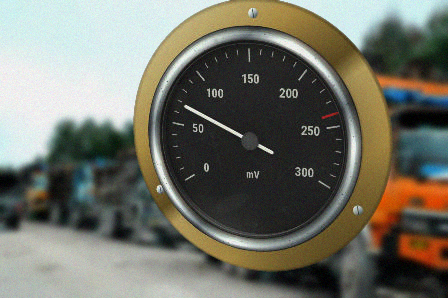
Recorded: {"value": 70, "unit": "mV"}
